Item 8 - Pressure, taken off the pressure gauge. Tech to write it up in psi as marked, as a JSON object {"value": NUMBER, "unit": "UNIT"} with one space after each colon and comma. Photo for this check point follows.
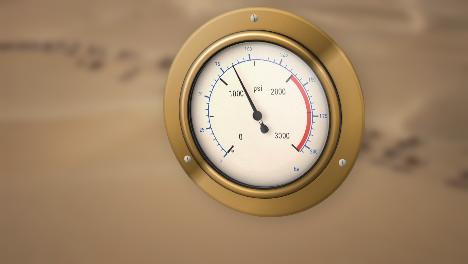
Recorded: {"value": 1250, "unit": "psi"}
